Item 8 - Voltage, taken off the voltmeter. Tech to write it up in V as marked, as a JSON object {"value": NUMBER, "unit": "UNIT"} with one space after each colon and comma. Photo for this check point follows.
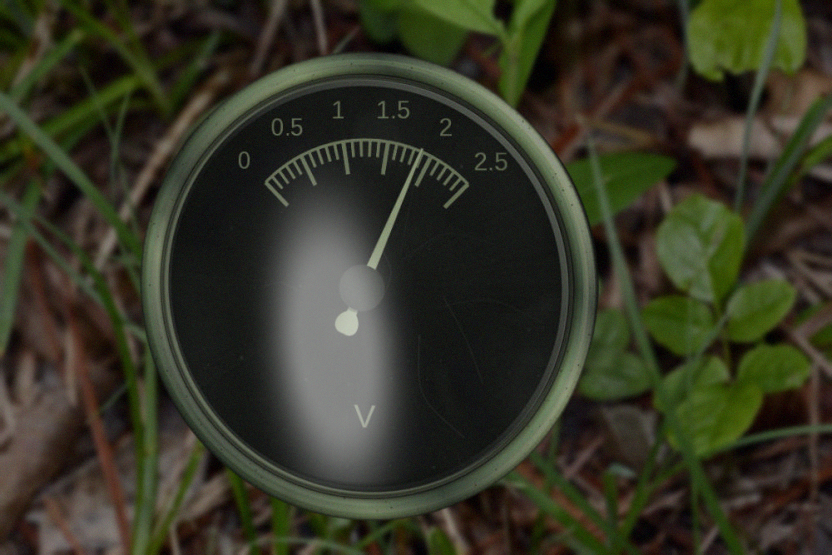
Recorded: {"value": 1.9, "unit": "V"}
